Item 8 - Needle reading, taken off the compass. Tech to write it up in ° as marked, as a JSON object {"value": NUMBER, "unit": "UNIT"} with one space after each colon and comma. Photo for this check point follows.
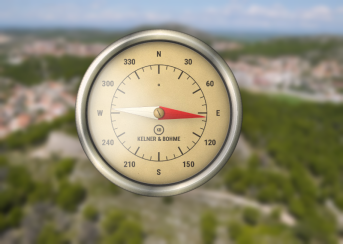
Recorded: {"value": 95, "unit": "°"}
